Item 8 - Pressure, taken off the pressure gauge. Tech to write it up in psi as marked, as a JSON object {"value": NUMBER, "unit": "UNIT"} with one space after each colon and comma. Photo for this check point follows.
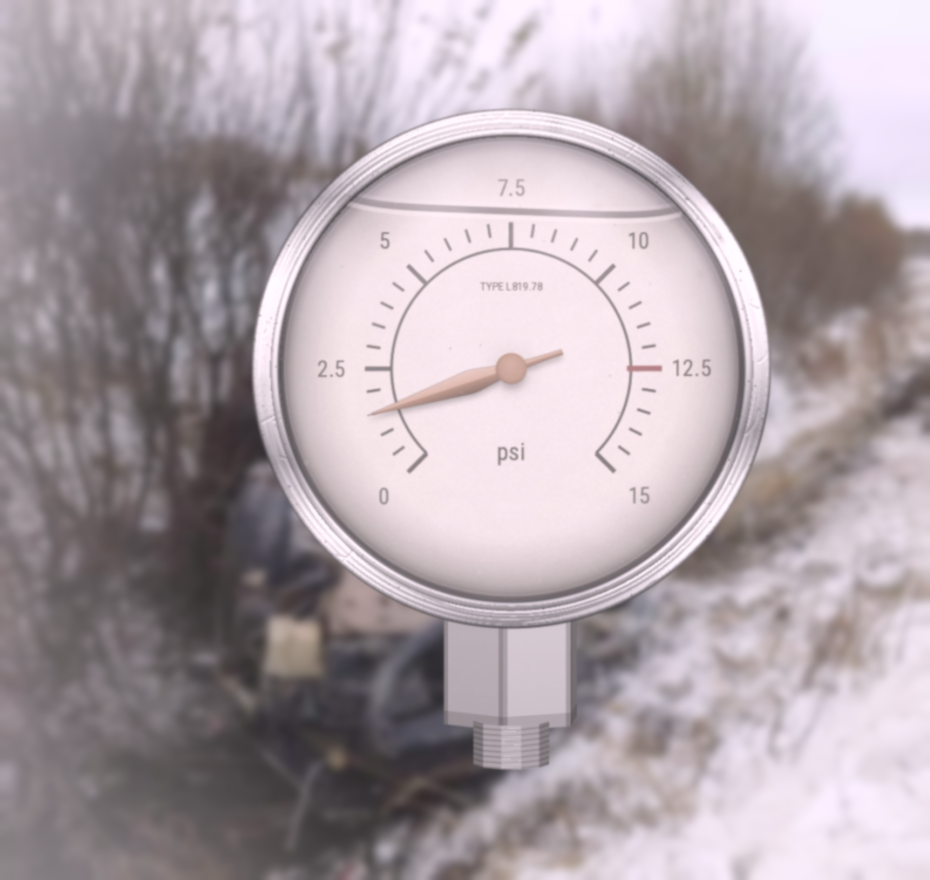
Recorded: {"value": 1.5, "unit": "psi"}
